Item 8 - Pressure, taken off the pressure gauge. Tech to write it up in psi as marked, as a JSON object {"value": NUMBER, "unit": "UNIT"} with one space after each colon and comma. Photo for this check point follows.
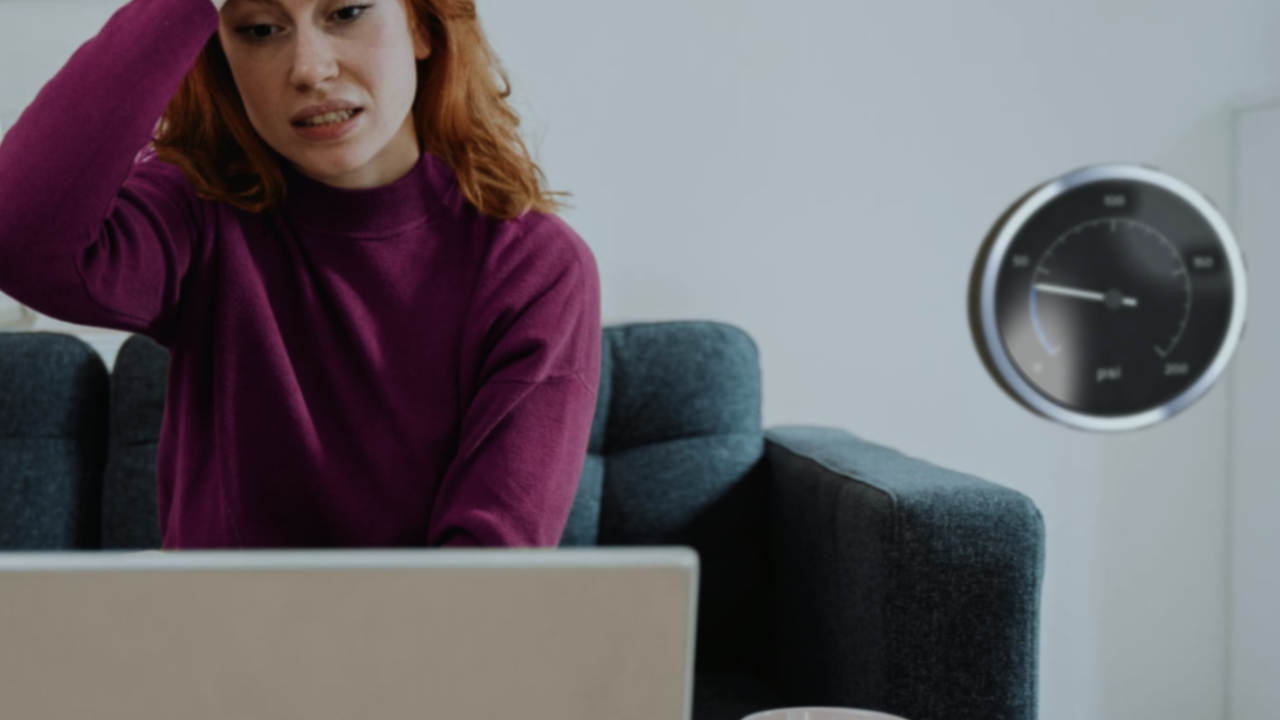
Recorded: {"value": 40, "unit": "psi"}
